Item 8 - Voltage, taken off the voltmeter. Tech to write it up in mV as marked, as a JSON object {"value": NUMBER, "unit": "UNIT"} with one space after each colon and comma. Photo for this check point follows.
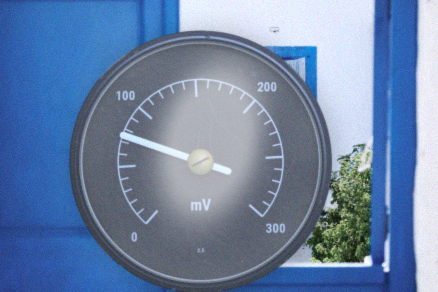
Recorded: {"value": 75, "unit": "mV"}
